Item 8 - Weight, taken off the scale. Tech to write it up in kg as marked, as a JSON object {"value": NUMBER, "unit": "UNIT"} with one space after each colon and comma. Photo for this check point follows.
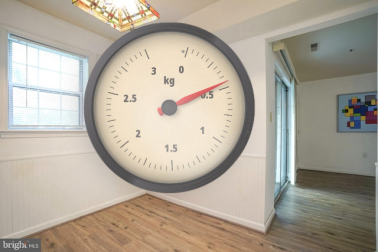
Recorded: {"value": 0.45, "unit": "kg"}
